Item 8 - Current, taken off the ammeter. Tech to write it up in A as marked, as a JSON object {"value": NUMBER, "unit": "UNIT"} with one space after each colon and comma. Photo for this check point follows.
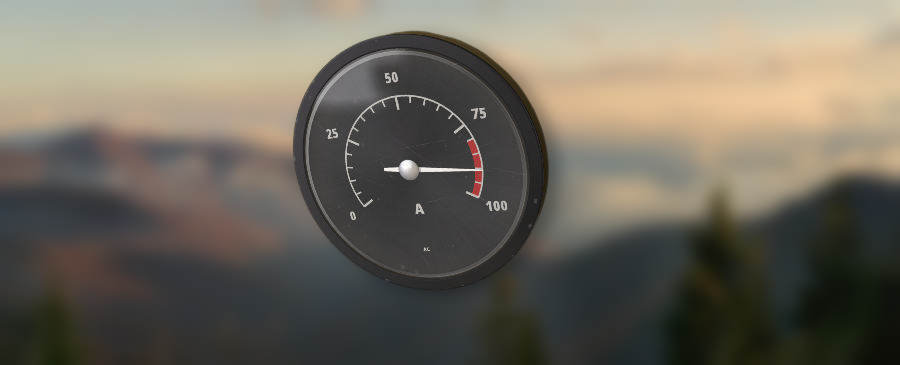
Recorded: {"value": 90, "unit": "A"}
